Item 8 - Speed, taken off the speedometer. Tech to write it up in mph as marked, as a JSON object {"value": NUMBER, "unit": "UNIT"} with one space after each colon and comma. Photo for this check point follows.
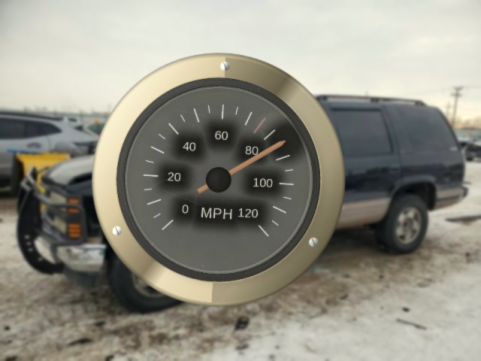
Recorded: {"value": 85, "unit": "mph"}
